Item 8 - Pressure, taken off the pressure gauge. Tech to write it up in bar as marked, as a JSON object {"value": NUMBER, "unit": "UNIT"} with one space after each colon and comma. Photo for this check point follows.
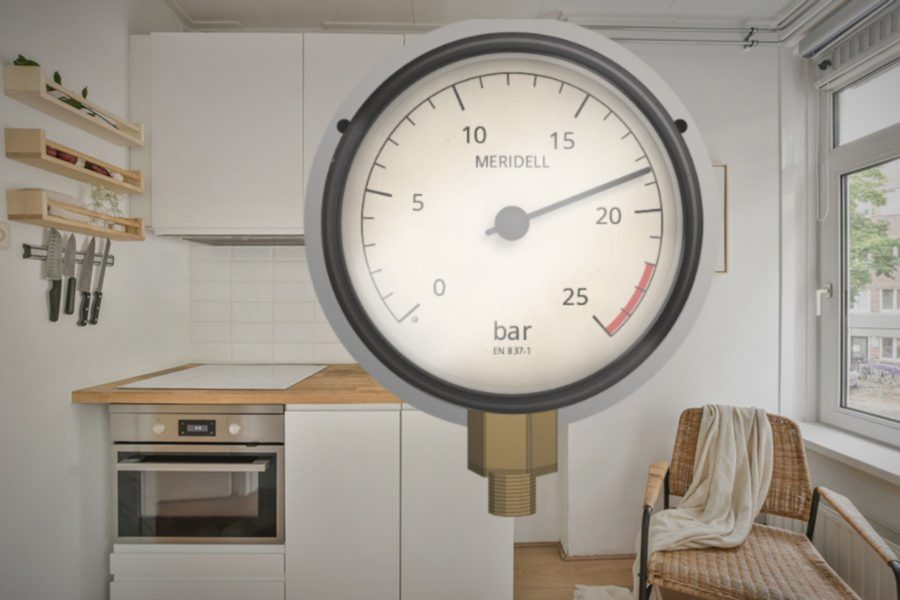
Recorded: {"value": 18.5, "unit": "bar"}
